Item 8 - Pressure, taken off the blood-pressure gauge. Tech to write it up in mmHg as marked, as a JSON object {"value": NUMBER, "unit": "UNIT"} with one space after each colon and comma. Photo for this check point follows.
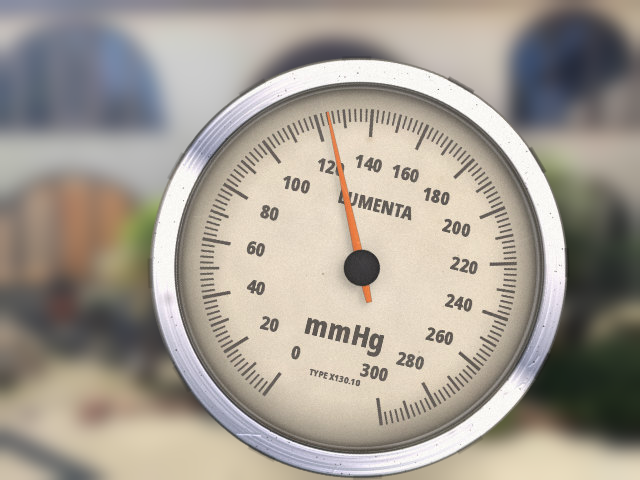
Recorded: {"value": 124, "unit": "mmHg"}
